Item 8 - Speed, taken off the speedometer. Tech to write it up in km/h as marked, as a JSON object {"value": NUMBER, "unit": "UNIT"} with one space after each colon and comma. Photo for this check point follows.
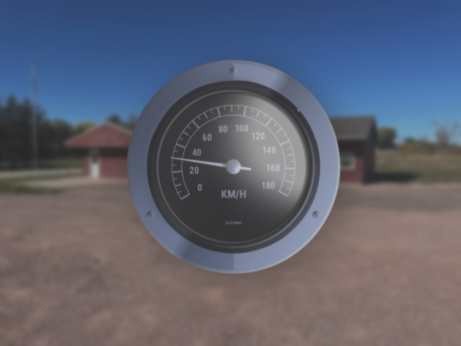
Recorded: {"value": 30, "unit": "km/h"}
